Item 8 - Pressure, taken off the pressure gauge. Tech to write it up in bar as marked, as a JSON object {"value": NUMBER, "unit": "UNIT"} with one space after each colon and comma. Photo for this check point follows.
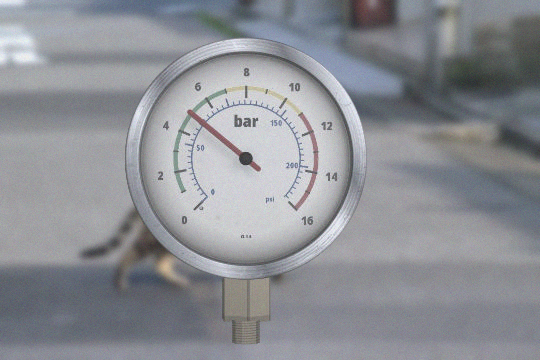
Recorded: {"value": 5, "unit": "bar"}
